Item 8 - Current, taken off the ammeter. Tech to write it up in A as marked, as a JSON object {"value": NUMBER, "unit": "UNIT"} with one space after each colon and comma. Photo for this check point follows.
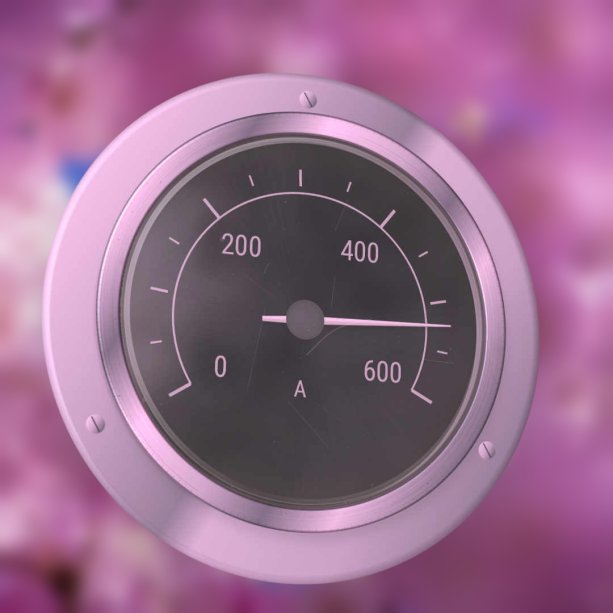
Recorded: {"value": 525, "unit": "A"}
